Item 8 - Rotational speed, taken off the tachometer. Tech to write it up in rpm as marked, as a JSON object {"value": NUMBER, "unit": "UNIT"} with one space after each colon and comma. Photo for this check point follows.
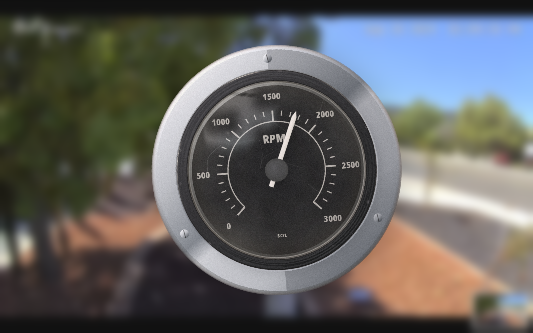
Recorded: {"value": 1750, "unit": "rpm"}
